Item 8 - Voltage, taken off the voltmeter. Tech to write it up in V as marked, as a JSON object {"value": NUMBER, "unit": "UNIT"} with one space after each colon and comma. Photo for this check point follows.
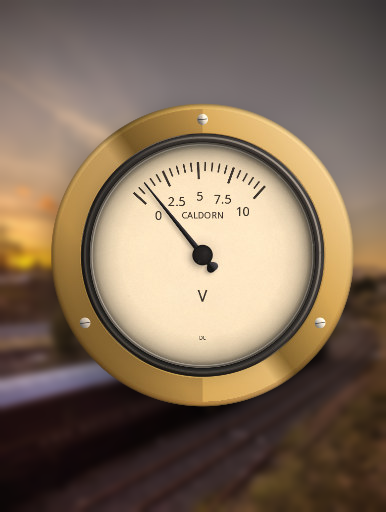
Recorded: {"value": 1, "unit": "V"}
